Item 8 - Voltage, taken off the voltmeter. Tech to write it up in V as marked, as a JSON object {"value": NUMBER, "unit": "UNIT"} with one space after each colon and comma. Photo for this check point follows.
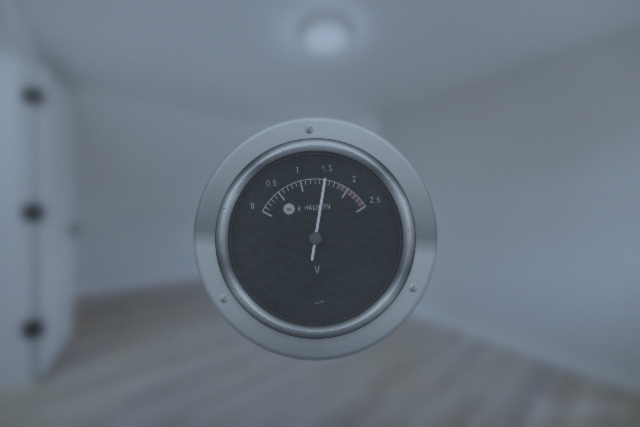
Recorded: {"value": 1.5, "unit": "V"}
